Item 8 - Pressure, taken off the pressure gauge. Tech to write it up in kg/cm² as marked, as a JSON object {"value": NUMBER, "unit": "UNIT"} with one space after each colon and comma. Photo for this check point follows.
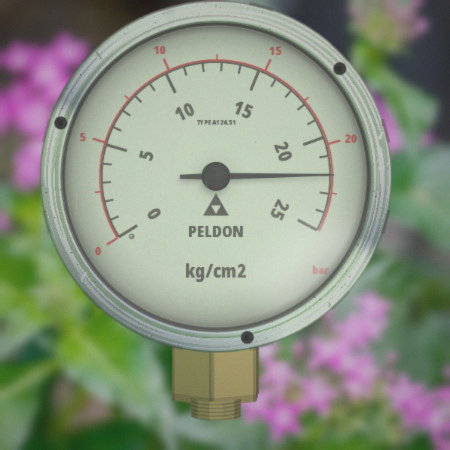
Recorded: {"value": 22, "unit": "kg/cm²"}
